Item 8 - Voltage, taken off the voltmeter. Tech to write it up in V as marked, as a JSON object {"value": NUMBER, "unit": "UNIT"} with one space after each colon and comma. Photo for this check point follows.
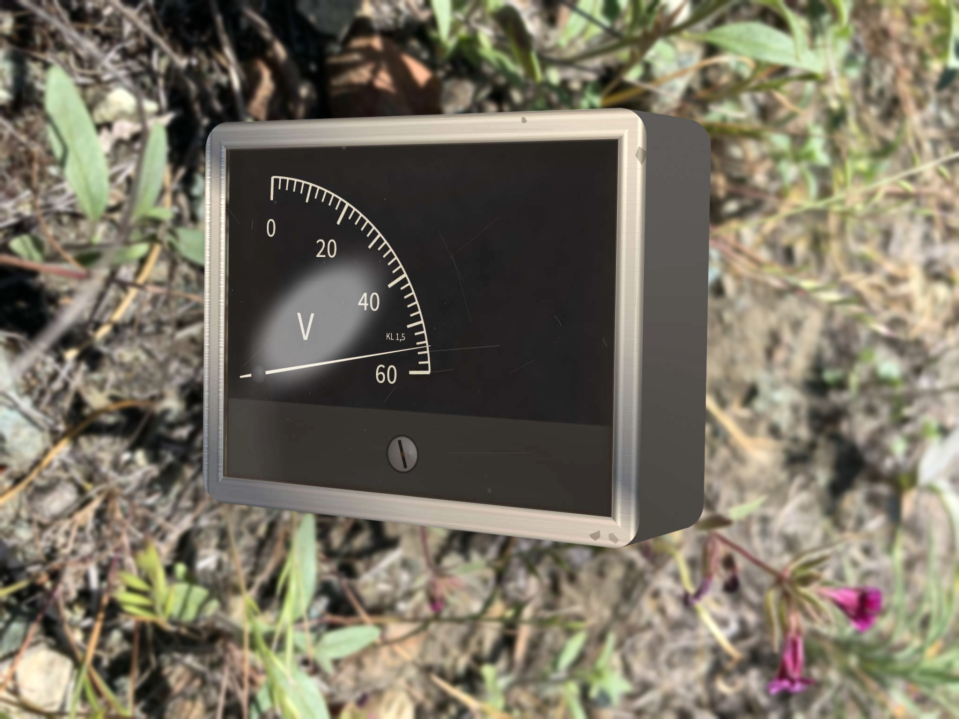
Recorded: {"value": 55, "unit": "V"}
